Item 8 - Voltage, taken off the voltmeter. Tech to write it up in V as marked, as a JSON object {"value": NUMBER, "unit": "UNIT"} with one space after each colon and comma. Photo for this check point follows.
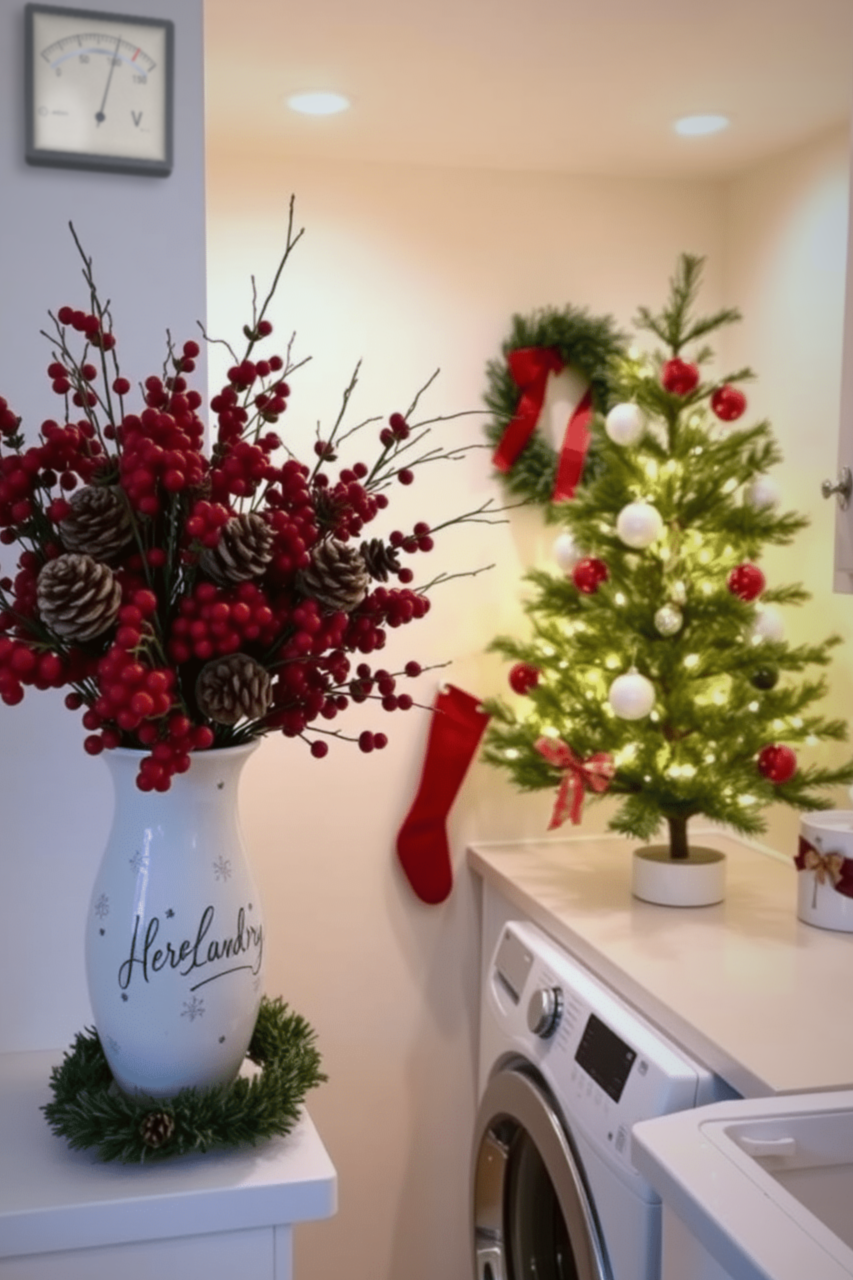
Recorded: {"value": 100, "unit": "V"}
